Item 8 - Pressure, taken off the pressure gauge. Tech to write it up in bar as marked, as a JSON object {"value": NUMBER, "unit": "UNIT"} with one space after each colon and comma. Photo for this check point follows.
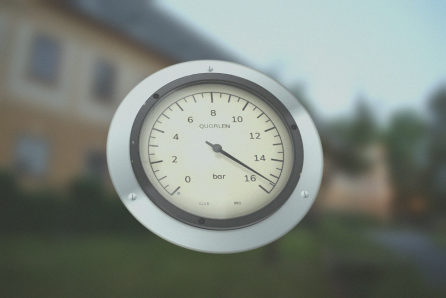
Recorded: {"value": 15.5, "unit": "bar"}
